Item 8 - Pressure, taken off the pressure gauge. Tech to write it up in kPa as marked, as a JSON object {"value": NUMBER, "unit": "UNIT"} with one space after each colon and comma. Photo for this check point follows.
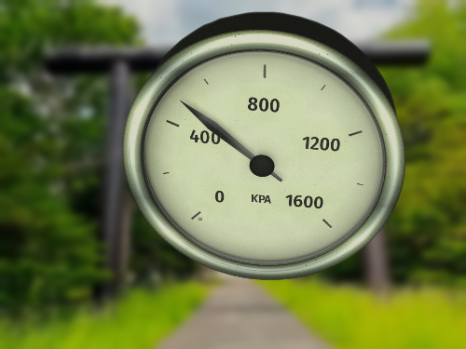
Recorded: {"value": 500, "unit": "kPa"}
